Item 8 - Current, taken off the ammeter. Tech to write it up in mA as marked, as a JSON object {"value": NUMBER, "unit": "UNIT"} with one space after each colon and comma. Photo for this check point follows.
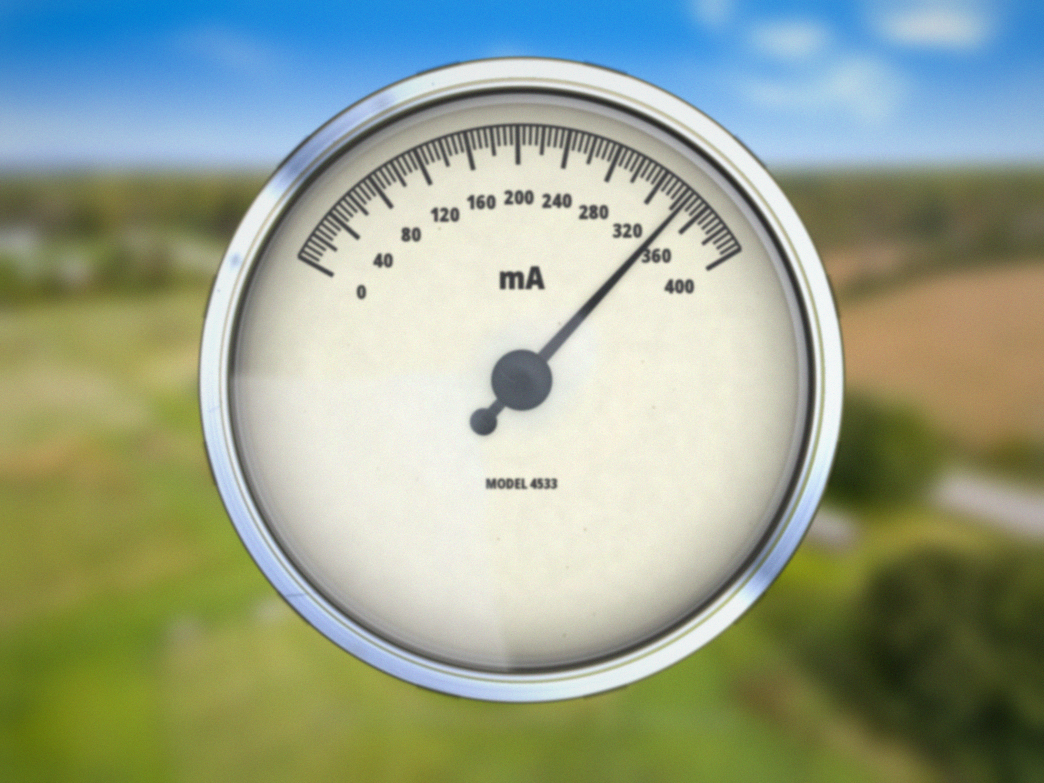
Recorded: {"value": 345, "unit": "mA"}
